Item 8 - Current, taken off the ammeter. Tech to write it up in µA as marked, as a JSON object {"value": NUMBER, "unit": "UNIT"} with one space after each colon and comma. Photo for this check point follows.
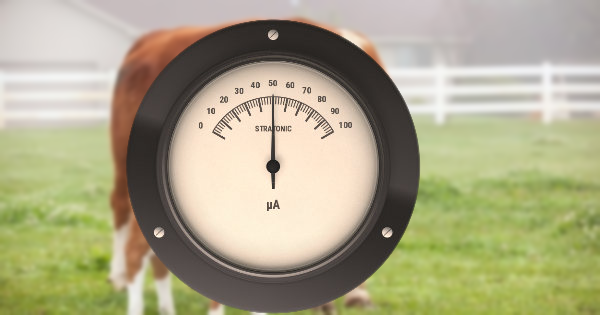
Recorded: {"value": 50, "unit": "µA"}
